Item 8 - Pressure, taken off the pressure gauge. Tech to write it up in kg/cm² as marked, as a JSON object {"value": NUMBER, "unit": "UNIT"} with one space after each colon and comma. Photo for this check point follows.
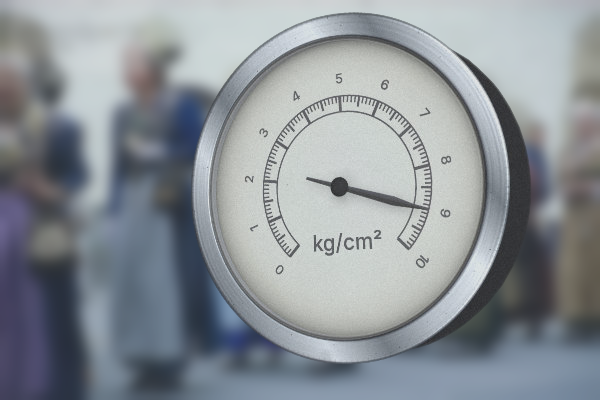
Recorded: {"value": 9, "unit": "kg/cm²"}
